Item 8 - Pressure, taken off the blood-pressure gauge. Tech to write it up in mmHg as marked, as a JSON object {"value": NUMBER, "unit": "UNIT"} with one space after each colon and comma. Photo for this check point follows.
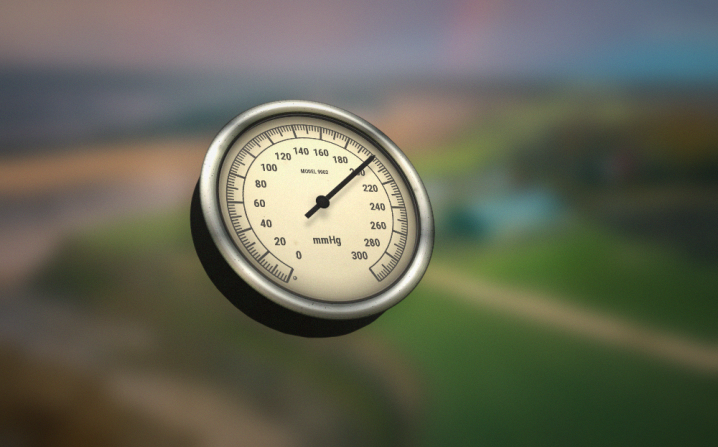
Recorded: {"value": 200, "unit": "mmHg"}
